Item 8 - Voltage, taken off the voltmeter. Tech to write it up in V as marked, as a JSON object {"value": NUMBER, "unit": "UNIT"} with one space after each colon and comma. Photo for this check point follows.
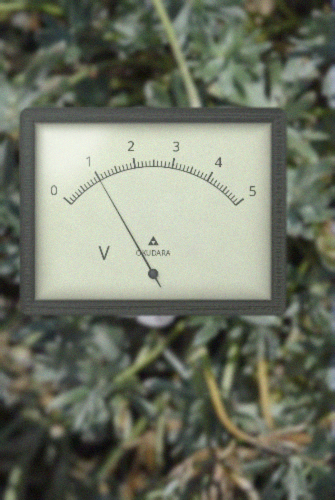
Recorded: {"value": 1, "unit": "V"}
